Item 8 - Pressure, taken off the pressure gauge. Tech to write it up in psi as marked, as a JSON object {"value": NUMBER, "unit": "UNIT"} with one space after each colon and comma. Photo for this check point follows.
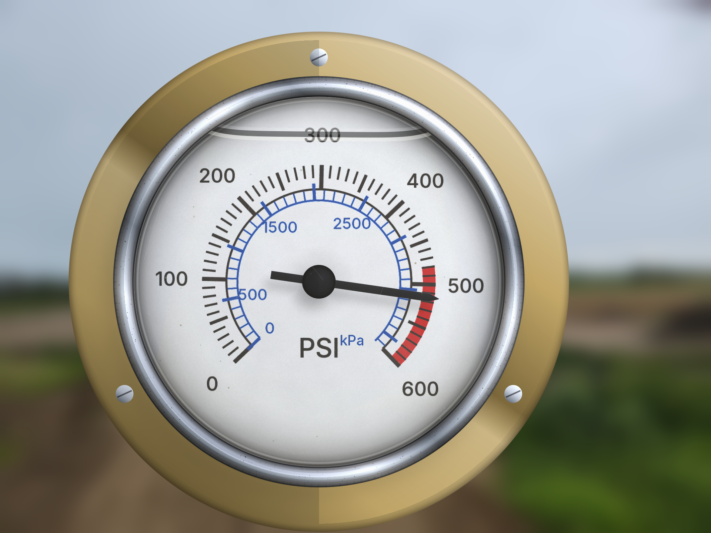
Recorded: {"value": 515, "unit": "psi"}
